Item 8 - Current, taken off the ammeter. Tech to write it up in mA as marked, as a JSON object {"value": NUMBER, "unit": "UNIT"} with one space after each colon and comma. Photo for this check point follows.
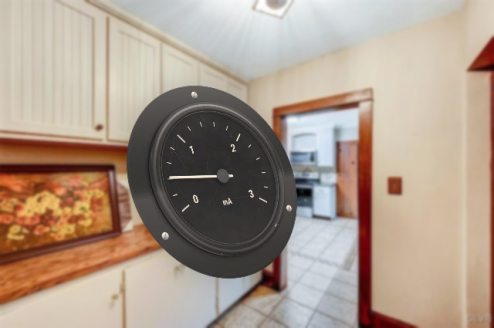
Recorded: {"value": 0.4, "unit": "mA"}
